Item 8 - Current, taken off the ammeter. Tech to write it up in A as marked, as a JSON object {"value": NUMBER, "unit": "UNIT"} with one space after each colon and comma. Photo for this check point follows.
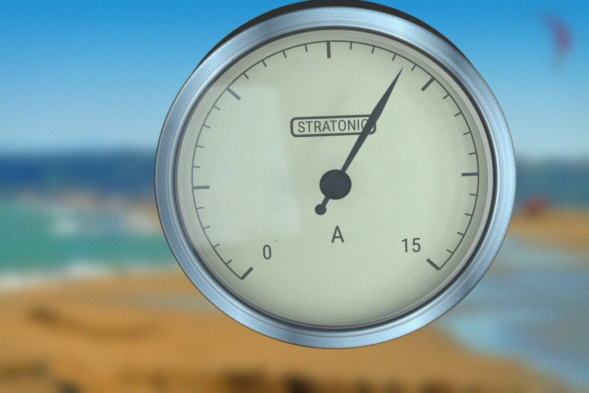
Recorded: {"value": 9.25, "unit": "A"}
